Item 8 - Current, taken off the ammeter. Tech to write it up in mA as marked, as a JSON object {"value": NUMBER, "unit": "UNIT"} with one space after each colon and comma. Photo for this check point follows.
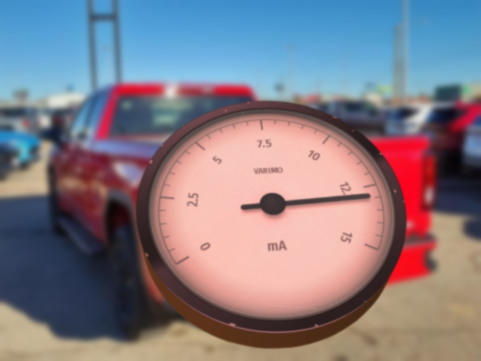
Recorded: {"value": 13, "unit": "mA"}
